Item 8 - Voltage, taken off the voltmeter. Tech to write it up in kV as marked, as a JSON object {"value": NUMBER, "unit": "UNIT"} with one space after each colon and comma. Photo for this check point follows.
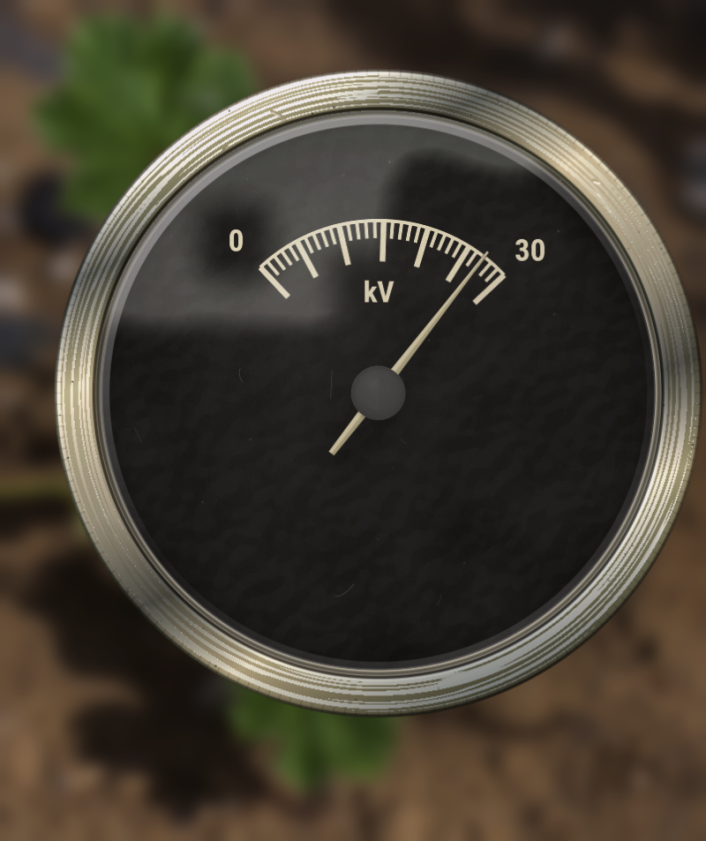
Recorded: {"value": 27, "unit": "kV"}
